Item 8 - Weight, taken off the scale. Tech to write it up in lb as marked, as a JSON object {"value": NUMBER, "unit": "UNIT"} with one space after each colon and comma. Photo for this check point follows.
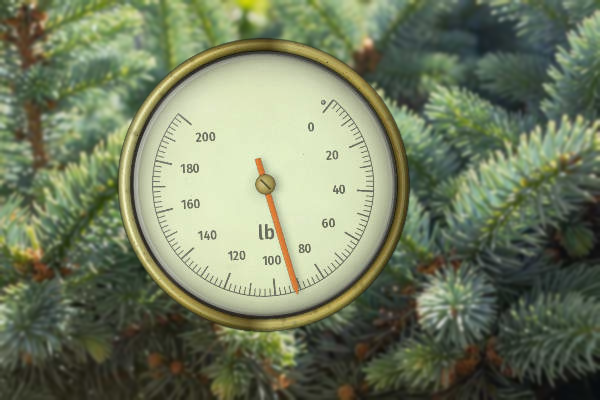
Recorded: {"value": 92, "unit": "lb"}
